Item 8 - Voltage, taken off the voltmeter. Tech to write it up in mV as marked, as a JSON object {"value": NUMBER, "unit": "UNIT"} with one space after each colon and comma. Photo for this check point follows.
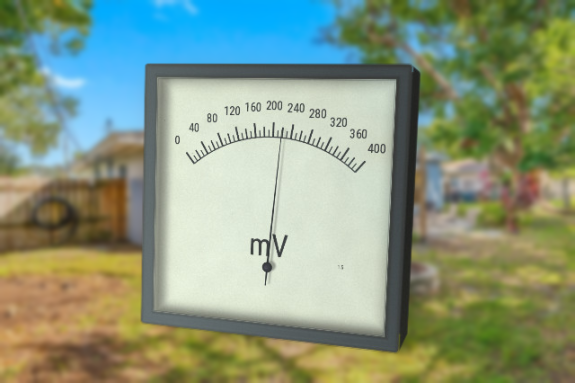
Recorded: {"value": 220, "unit": "mV"}
